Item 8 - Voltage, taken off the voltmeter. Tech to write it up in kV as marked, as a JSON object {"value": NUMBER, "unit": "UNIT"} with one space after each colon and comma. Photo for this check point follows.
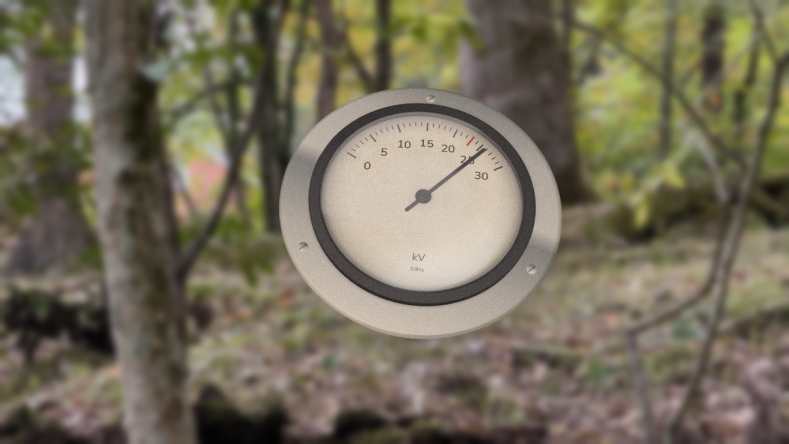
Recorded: {"value": 26, "unit": "kV"}
